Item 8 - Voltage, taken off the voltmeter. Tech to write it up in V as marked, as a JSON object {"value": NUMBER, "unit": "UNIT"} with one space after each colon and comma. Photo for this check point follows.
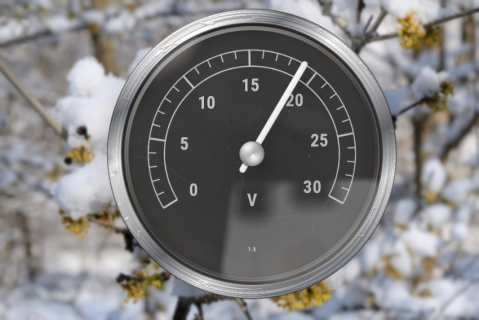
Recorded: {"value": 19, "unit": "V"}
